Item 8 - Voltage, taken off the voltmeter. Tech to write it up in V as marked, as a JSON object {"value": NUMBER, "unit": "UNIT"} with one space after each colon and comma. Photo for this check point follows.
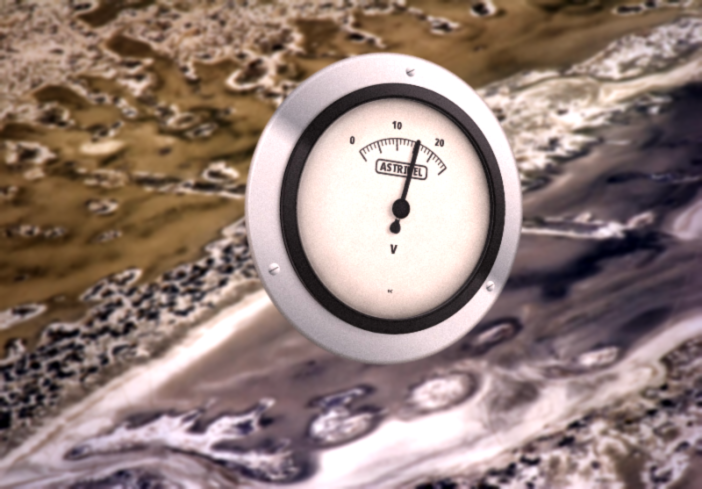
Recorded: {"value": 15, "unit": "V"}
